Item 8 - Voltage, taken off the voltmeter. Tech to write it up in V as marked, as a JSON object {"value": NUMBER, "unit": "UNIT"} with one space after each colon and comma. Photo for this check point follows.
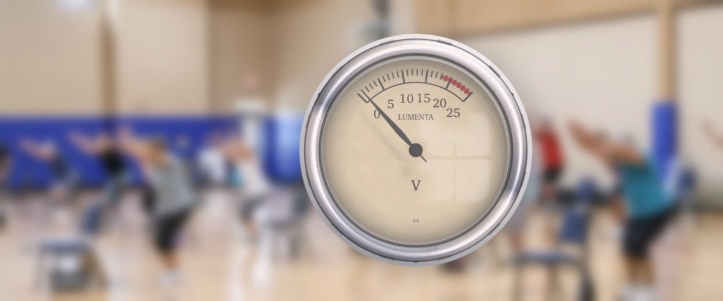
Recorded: {"value": 1, "unit": "V"}
